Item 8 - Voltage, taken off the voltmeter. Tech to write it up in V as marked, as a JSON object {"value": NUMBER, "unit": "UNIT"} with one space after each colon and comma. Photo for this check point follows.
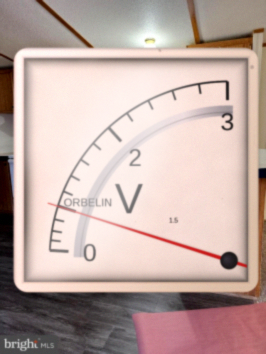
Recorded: {"value": 1, "unit": "V"}
